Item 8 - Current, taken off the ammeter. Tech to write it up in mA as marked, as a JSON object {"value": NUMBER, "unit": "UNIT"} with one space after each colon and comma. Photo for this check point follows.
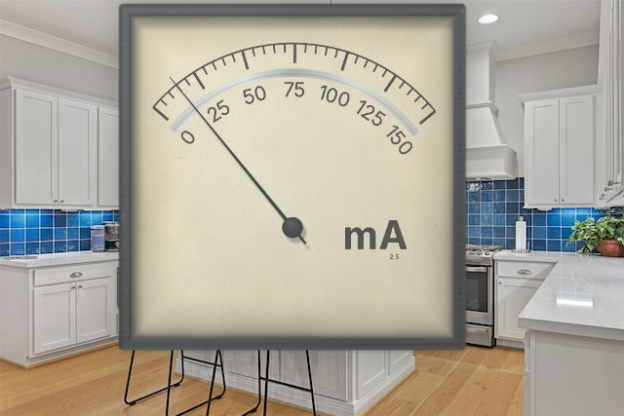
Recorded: {"value": 15, "unit": "mA"}
